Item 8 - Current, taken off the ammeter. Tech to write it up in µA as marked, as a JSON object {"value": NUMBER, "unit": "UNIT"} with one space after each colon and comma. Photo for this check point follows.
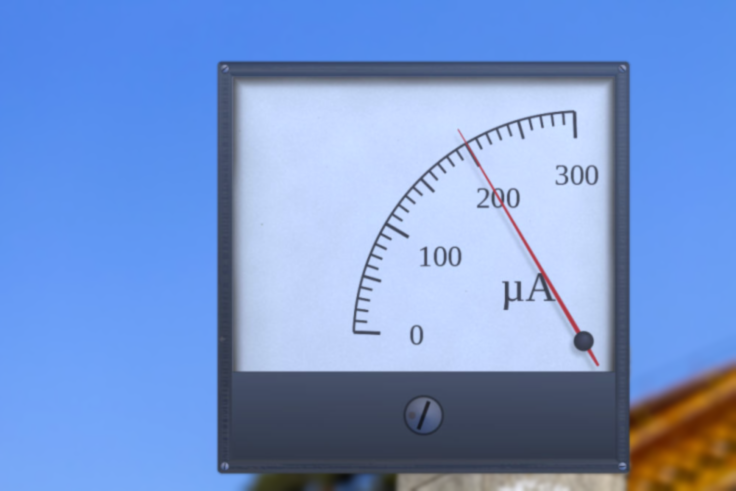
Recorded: {"value": 200, "unit": "µA"}
